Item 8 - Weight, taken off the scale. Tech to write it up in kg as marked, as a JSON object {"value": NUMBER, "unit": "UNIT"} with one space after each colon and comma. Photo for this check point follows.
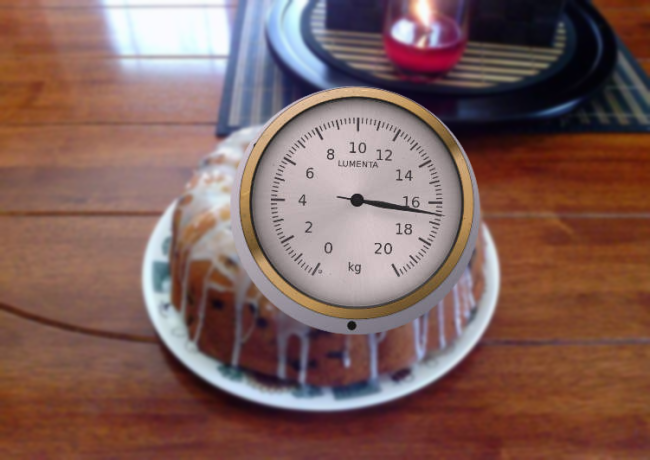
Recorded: {"value": 16.6, "unit": "kg"}
